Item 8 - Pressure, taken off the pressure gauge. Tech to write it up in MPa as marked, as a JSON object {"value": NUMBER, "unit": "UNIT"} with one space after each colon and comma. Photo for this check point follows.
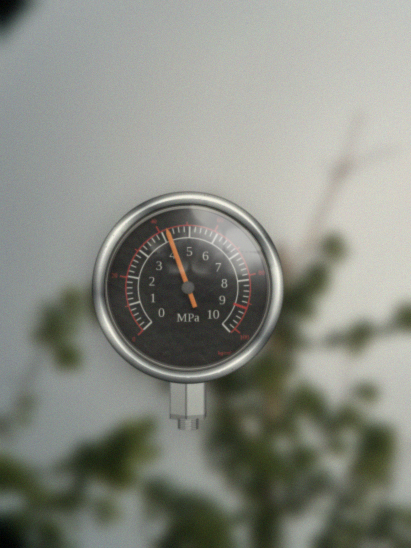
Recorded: {"value": 4.2, "unit": "MPa"}
